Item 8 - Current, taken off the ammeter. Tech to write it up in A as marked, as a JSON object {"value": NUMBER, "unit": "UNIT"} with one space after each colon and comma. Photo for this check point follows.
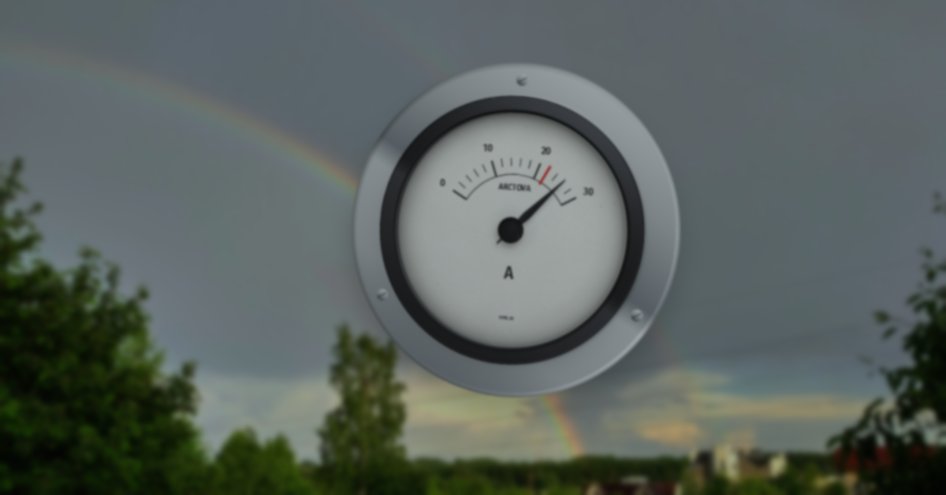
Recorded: {"value": 26, "unit": "A"}
